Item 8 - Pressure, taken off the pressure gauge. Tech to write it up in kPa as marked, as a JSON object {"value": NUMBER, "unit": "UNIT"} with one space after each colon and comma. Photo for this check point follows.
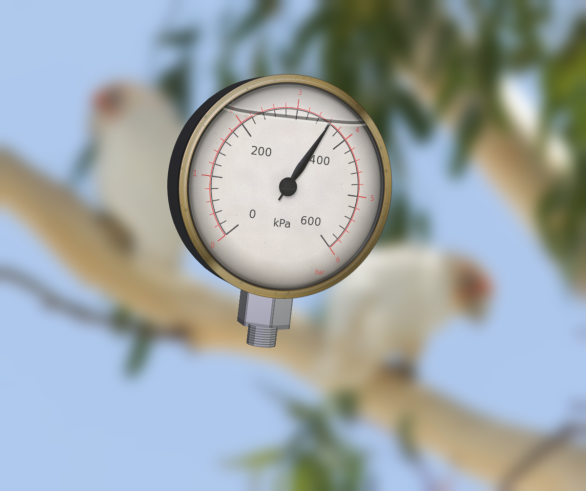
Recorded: {"value": 360, "unit": "kPa"}
